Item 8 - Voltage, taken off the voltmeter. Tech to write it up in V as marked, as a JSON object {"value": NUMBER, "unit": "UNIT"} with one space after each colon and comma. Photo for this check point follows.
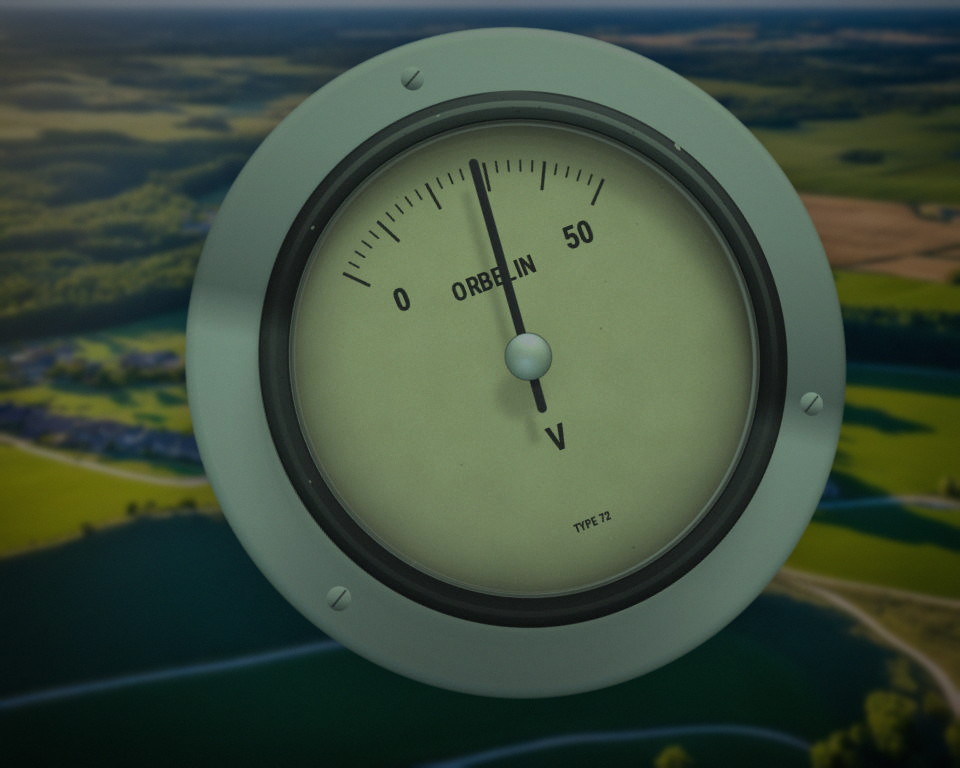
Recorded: {"value": 28, "unit": "V"}
